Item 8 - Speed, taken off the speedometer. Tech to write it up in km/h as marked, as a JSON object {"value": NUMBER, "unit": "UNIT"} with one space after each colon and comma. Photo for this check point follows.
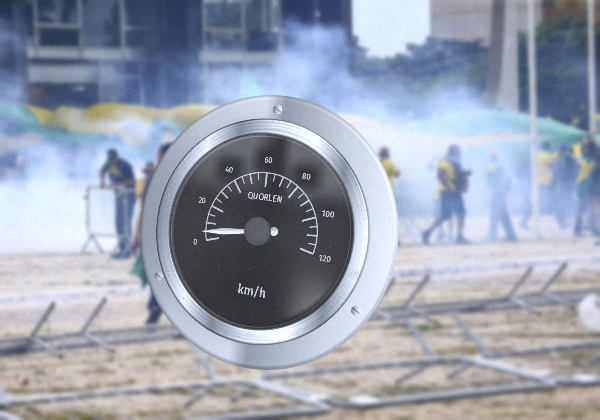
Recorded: {"value": 5, "unit": "km/h"}
